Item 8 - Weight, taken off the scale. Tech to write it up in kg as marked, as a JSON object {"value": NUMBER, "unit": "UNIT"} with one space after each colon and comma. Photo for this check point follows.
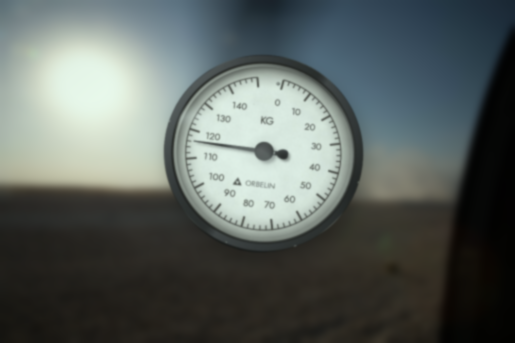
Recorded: {"value": 116, "unit": "kg"}
